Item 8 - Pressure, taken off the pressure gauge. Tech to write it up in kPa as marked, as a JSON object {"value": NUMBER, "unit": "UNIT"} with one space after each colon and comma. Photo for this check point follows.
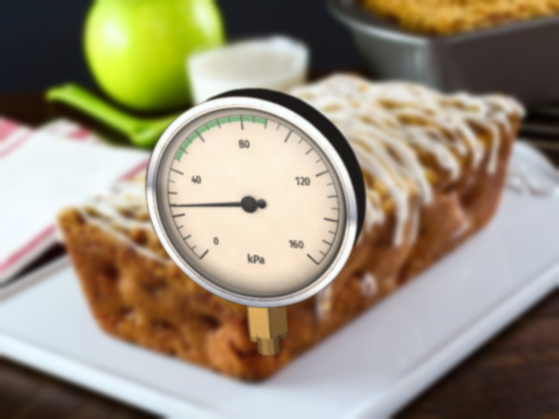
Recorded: {"value": 25, "unit": "kPa"}
